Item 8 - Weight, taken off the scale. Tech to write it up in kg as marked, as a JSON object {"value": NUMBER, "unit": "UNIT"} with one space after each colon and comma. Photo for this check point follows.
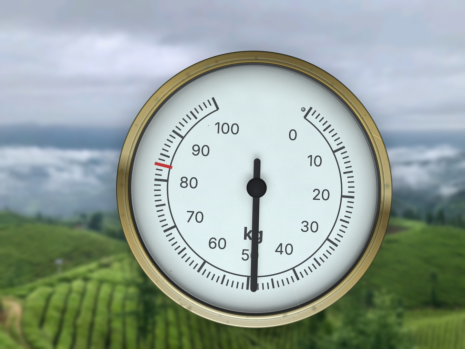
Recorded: {"value": 49, "unit": "kg"}
